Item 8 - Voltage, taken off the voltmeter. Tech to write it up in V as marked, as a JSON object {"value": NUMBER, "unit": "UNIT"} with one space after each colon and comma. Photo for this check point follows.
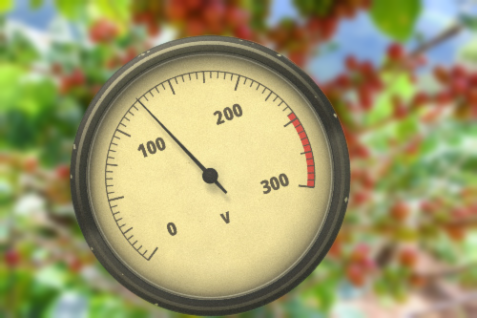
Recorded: {"value": 125, "unit": "V"}
